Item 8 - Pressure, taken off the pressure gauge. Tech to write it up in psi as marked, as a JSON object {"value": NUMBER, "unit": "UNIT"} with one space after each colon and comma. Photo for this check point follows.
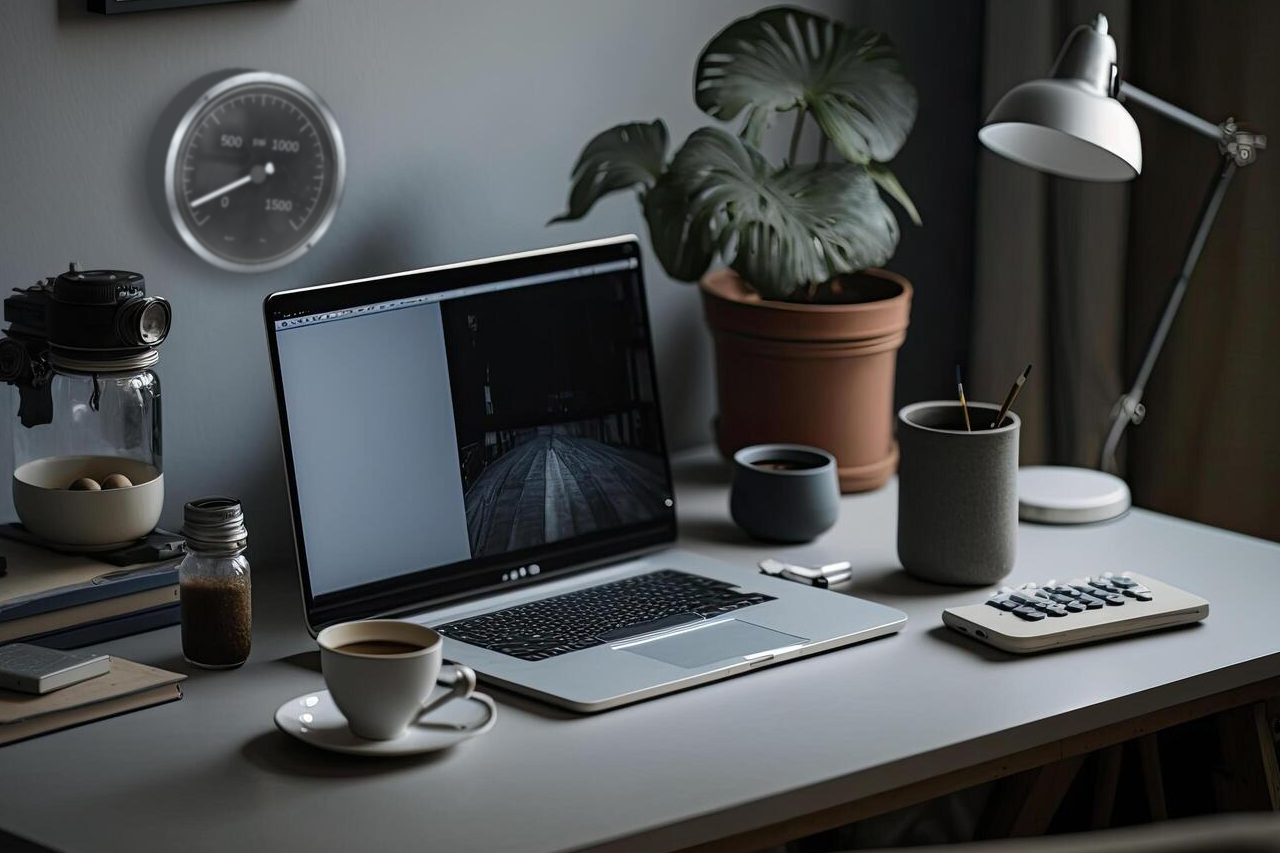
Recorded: {"value": 100, "unit": "psi"}
